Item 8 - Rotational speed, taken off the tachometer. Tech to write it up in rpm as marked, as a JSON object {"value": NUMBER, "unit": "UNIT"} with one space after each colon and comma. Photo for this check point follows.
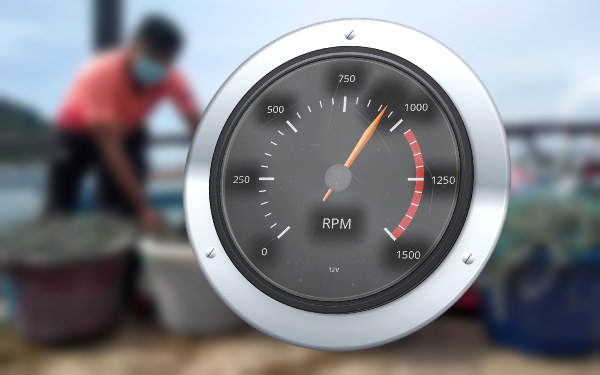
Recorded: {"value": 925, "unit": "rpm"}
